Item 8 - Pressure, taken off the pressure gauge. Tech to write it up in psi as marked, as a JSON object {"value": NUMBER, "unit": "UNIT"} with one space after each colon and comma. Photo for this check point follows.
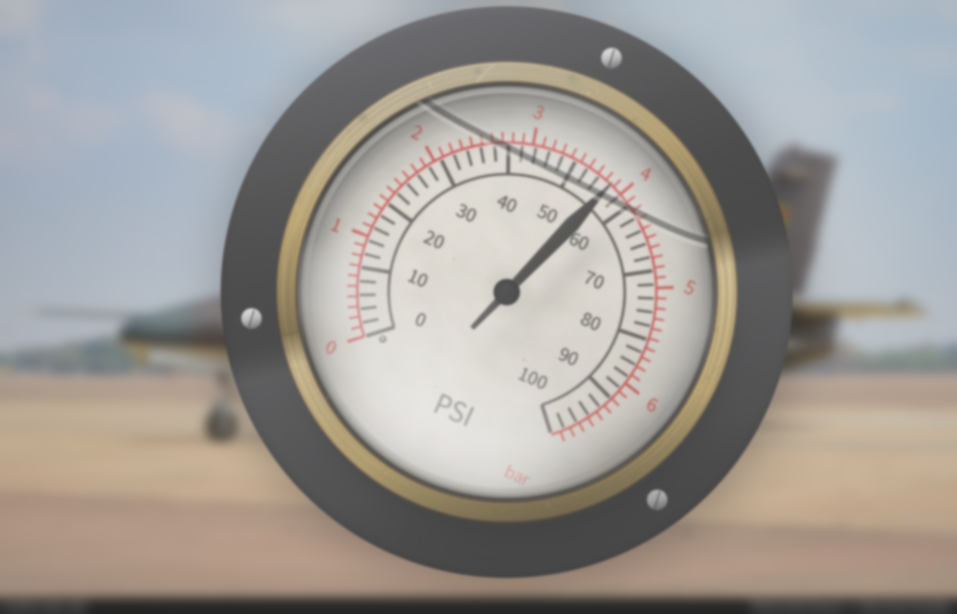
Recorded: {"value": 56, "unit": "psi"}
